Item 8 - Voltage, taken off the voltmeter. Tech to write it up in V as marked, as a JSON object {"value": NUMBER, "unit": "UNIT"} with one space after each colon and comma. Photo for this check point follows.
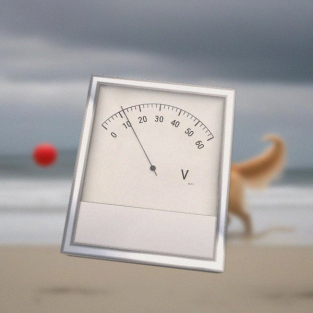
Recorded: {"value": 12, "unit": "V"}
